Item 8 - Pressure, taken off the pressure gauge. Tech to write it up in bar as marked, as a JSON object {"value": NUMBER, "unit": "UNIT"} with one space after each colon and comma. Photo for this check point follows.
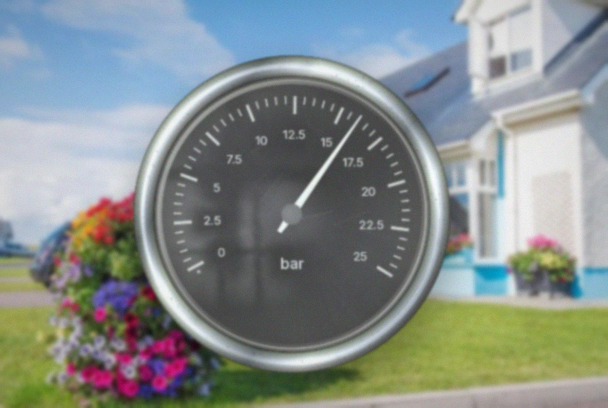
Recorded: {"value": 16, "unit": "bar"}
